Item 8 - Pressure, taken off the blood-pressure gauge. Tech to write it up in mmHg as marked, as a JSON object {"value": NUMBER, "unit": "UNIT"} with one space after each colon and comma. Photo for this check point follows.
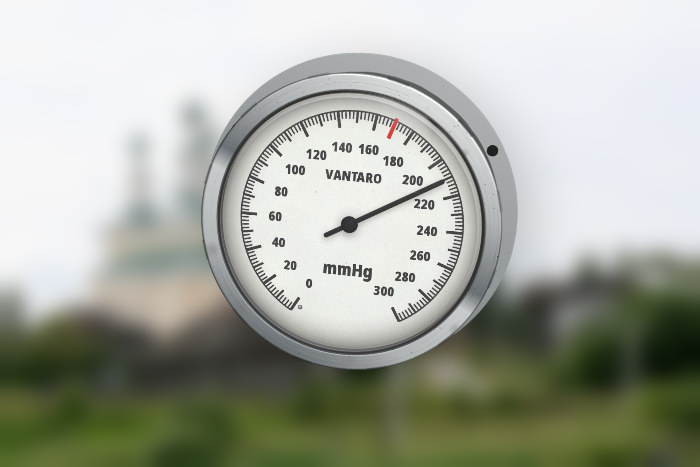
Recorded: {"value": 210, "unit": "mmHg"}
